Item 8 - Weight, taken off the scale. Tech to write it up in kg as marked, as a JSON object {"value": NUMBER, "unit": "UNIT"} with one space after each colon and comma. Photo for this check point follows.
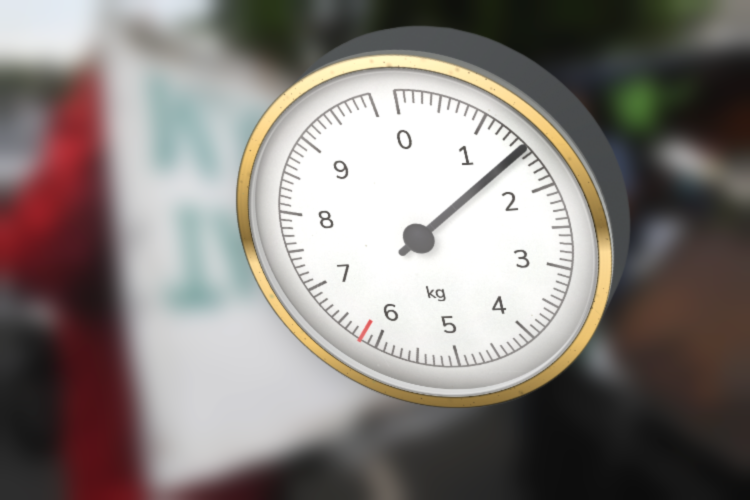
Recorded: {"value": 1.5, "unit": "kg"}
